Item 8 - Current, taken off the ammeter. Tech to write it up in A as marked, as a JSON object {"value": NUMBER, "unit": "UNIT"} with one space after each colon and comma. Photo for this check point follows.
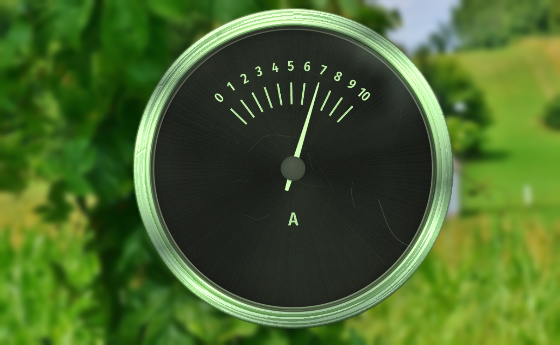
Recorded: {"value": 7, "unit": "A"}
